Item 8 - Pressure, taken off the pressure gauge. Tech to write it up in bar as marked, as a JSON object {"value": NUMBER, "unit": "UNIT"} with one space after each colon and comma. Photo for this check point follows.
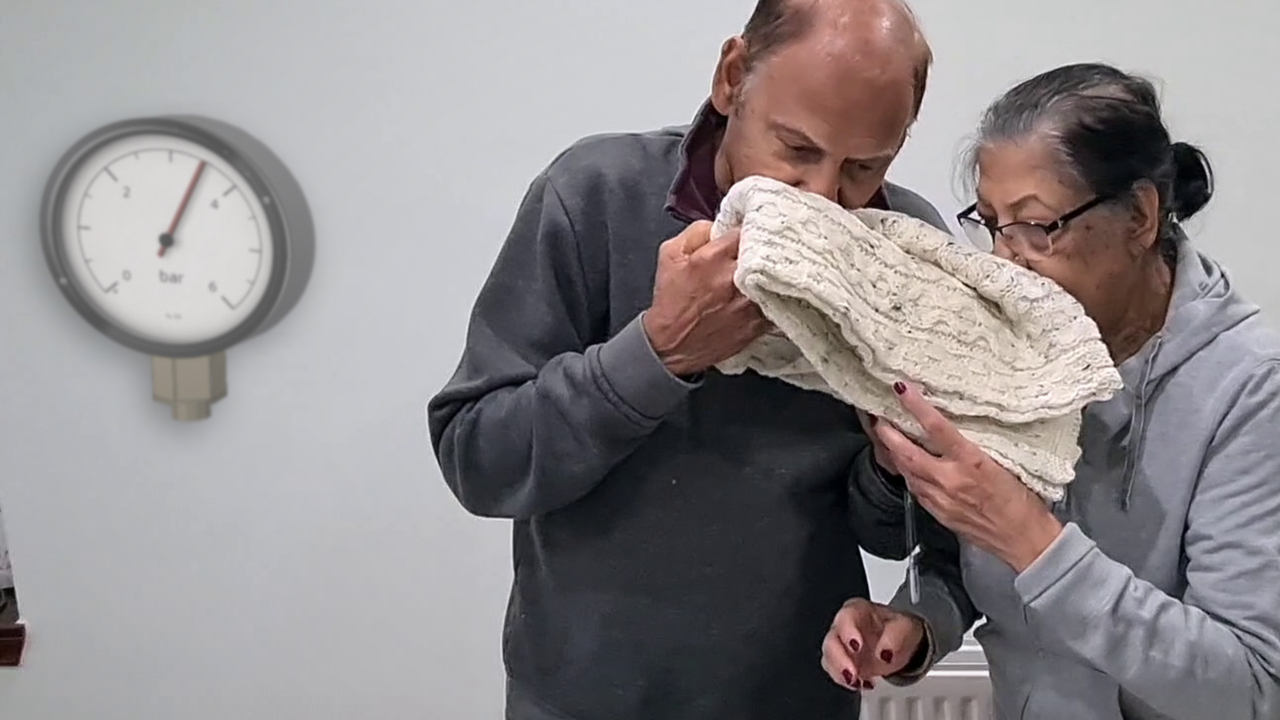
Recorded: {"value": 3.5, "unit": "bar"}
